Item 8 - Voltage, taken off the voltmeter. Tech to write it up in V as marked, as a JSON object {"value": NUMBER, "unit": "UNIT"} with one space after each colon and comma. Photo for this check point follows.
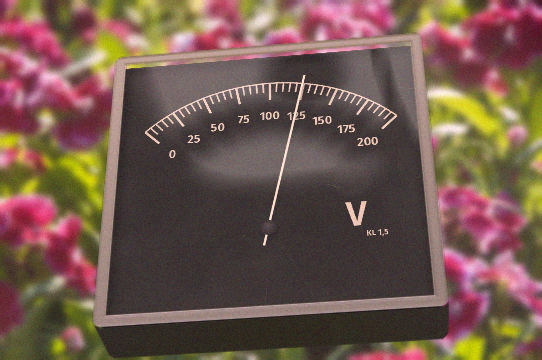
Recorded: {"value": 125, "unit": "V"}
